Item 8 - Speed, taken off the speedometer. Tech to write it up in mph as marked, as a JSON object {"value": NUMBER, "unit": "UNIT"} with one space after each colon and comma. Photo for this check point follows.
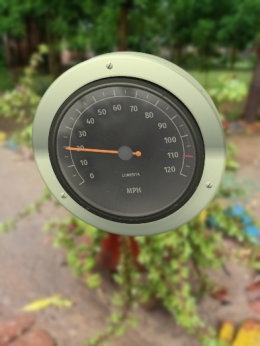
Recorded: {"value": 20, "unit": "mph"}
